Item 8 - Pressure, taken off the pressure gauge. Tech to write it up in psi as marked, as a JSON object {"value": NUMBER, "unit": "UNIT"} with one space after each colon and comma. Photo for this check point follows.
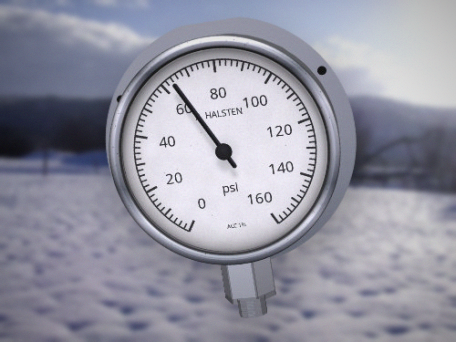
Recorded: {"value": 64, "unit": "psi"}
